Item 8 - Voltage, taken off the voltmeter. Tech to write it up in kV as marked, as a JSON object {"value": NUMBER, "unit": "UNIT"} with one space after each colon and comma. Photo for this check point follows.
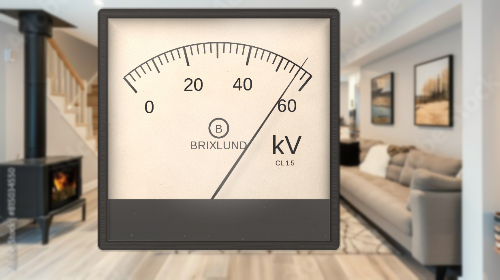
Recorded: {"value": 56, "unit": "kV"}
